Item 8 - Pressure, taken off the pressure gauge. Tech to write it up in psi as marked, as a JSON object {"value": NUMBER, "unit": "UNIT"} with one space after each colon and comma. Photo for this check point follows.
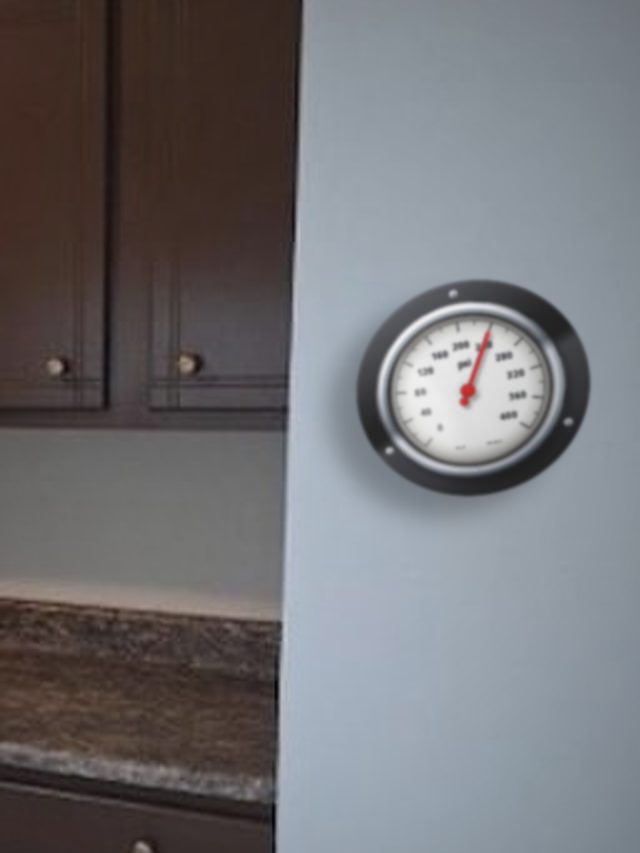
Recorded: {"value": 240, "unit": "psi"}
